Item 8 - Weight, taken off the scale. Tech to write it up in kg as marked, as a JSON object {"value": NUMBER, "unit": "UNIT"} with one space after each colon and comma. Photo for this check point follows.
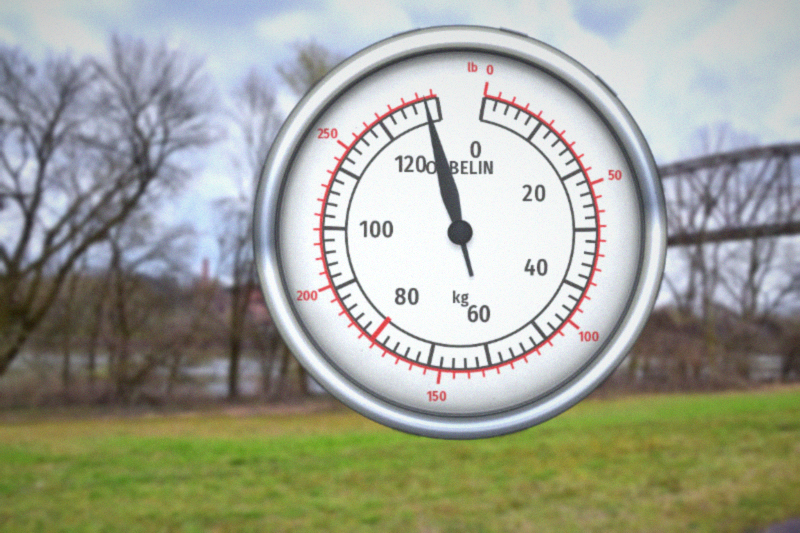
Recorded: {"value": 128, "unit": "kg"}
